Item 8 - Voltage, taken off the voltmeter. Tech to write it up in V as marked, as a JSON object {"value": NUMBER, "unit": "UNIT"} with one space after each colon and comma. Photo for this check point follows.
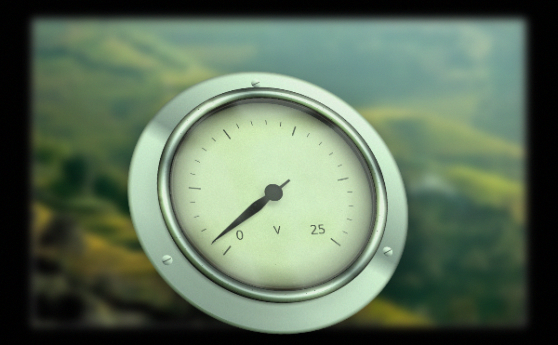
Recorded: {"value": 1, "unit": "V"}
